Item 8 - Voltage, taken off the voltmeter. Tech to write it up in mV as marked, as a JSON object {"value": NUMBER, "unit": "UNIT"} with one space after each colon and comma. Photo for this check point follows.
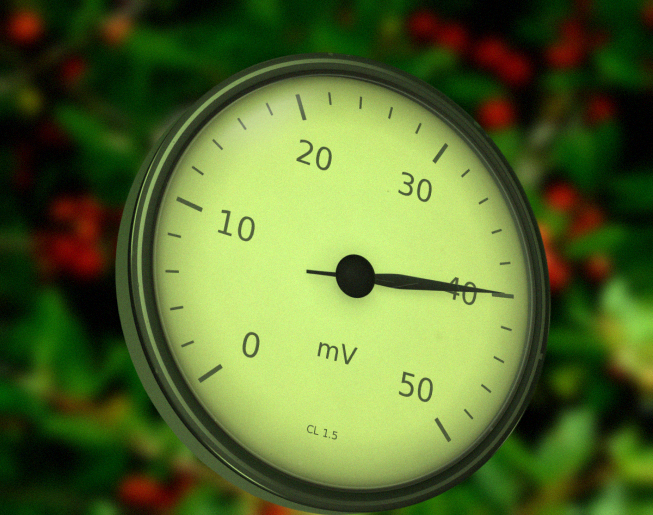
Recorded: {"value": 40, "unit": "mV"}
